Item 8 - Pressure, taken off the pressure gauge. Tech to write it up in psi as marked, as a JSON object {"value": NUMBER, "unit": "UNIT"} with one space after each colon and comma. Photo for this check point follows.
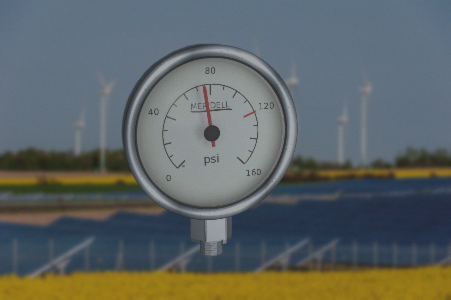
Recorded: {"value": 75, "unit": "psi"}
